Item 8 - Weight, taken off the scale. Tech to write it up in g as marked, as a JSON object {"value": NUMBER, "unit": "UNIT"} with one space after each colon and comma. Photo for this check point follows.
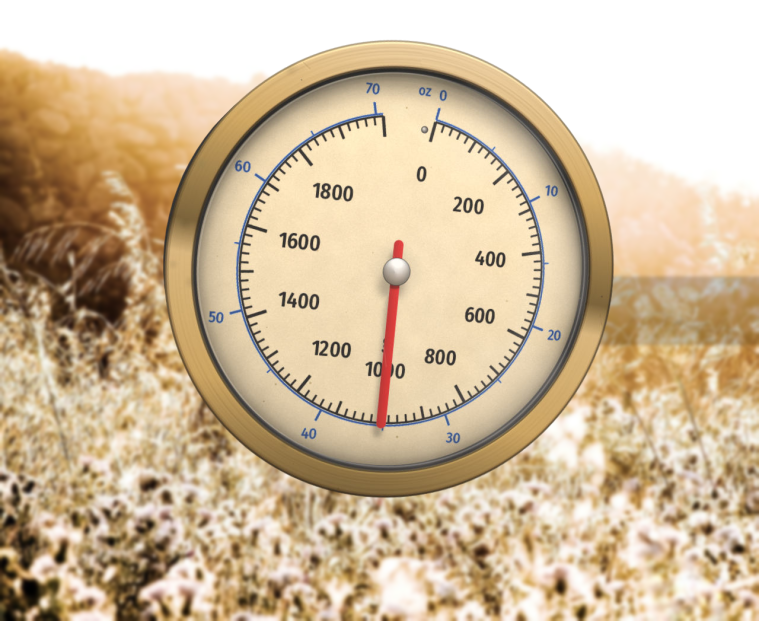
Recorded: {"value": 1000, "unit": "g"}
